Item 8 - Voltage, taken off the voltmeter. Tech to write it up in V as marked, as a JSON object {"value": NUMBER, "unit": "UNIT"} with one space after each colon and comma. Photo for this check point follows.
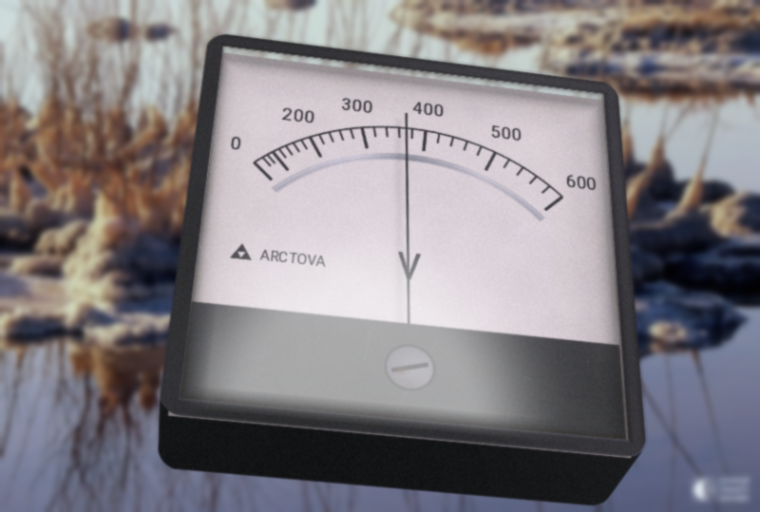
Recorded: {"value": 370, "unit": "V"}
